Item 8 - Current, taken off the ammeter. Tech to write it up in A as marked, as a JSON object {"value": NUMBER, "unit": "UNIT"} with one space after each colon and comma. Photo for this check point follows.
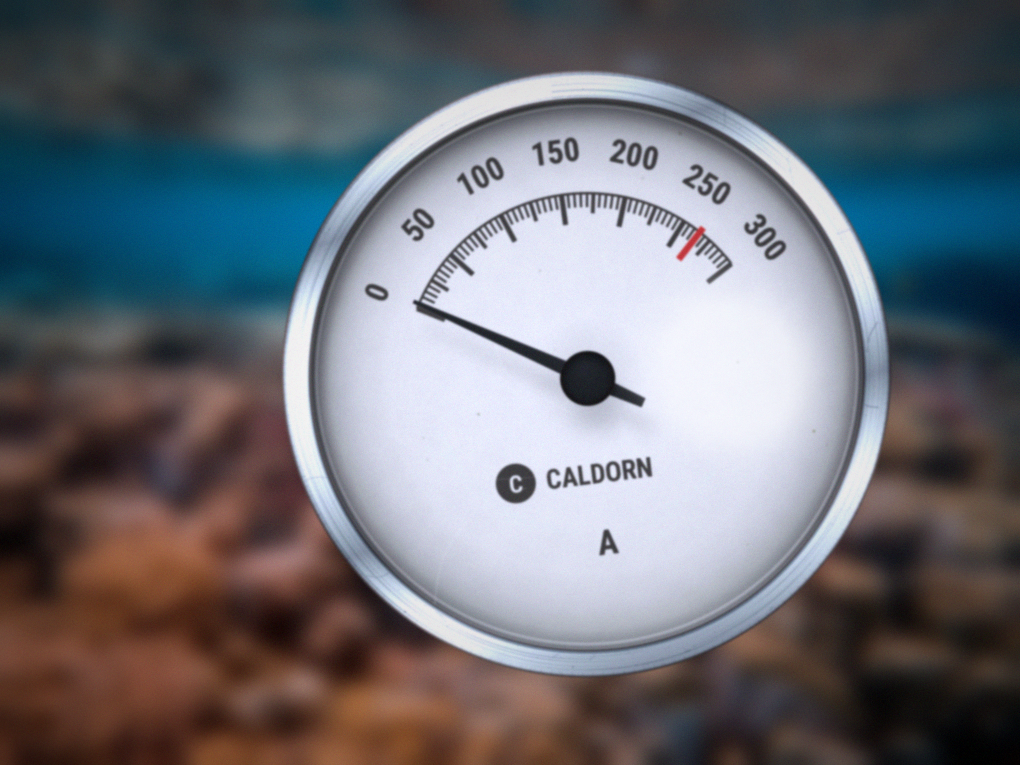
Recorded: {"value": 5, "unit": "A"}
